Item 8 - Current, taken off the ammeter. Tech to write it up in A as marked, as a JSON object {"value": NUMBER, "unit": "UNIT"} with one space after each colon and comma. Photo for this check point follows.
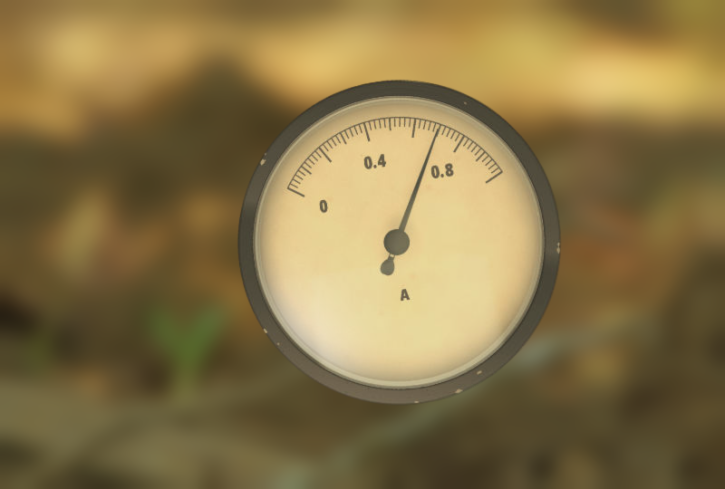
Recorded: {"value": 0.7, "unit": "A"}
